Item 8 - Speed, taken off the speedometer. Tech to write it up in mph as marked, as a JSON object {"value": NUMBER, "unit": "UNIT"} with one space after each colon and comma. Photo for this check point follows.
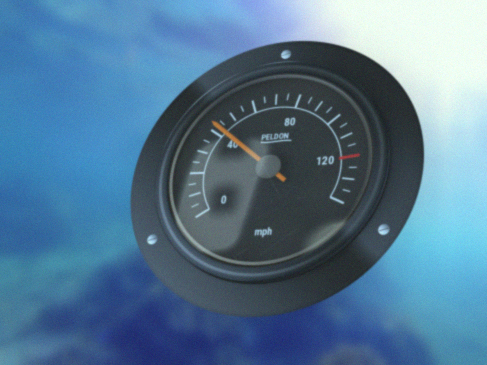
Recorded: {"value": 42.5, "unit": "mph"}
